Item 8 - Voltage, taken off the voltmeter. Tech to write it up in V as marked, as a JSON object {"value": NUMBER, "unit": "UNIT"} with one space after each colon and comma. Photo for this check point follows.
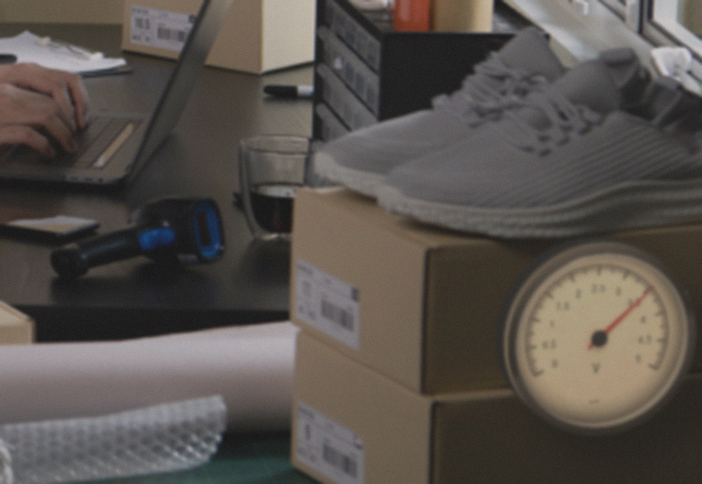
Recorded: {"value": 3.5, "unit": "V"}
